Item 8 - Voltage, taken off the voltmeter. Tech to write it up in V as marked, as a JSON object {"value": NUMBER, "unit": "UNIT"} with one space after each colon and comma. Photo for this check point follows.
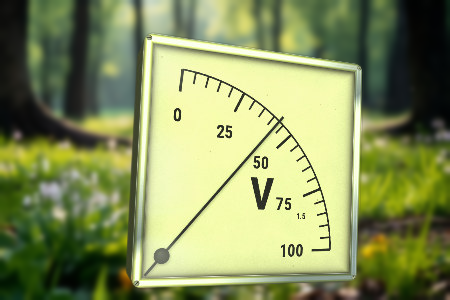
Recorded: {"value": 42.5, "unit": "V"}
